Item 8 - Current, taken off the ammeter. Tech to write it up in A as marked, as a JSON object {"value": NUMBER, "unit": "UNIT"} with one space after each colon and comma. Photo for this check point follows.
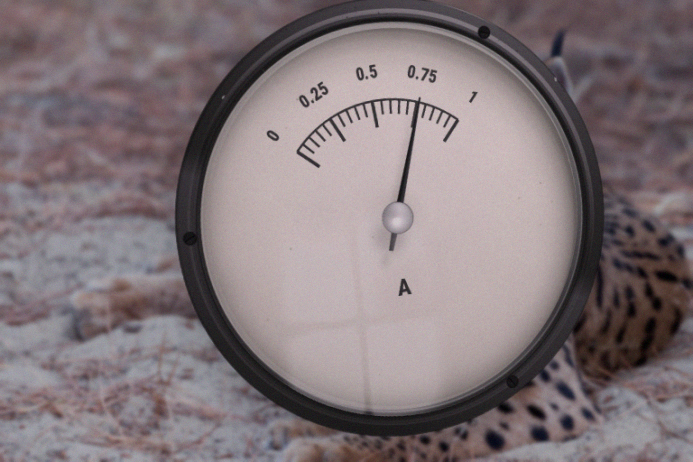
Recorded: {"value": 0.75, "unit": "A"}
